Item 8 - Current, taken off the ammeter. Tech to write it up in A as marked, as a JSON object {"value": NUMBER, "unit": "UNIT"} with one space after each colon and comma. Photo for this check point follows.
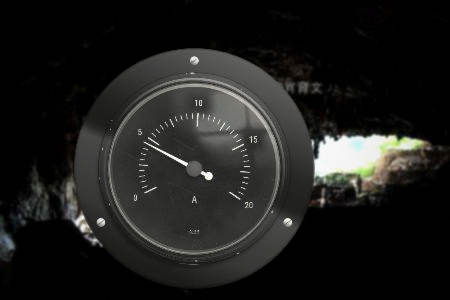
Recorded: {"value": 4.5, "unit": "A"}
